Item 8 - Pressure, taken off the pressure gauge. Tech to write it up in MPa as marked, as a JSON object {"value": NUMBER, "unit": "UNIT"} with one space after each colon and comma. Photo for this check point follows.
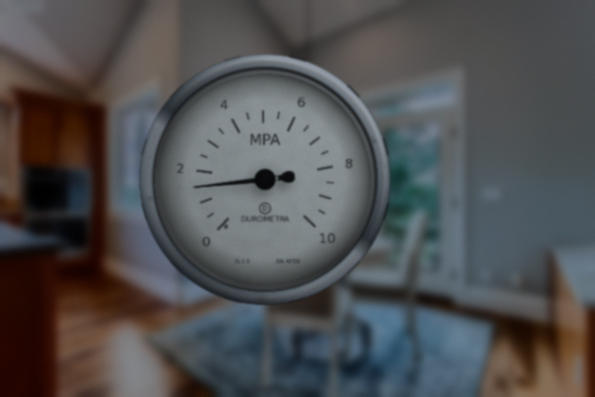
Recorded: {"value": 1.5, "unit": "MPa"}
